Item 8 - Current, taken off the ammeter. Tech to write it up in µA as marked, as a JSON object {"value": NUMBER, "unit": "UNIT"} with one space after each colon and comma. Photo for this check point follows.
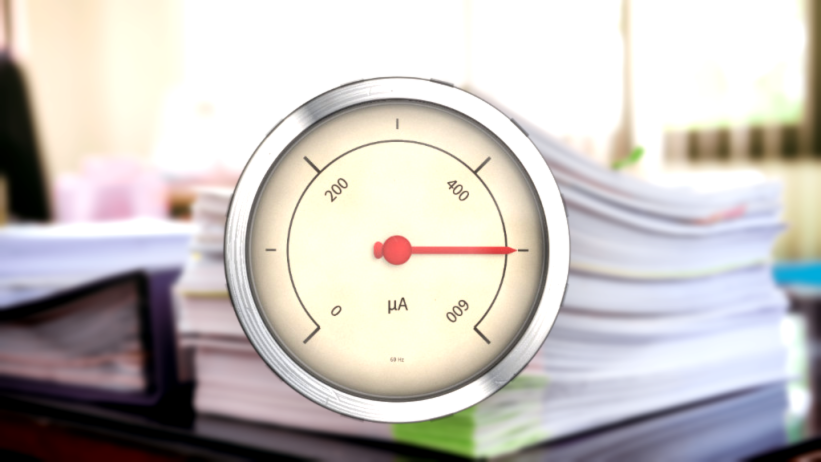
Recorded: {"value": 500, "unit": "µA"}
